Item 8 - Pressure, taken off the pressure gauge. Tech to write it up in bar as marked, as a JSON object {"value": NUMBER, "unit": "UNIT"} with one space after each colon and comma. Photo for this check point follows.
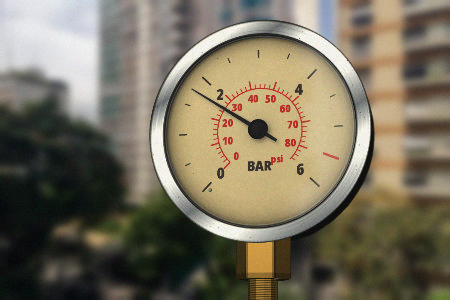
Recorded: {"value": 1.75, "unit": "bar"}
